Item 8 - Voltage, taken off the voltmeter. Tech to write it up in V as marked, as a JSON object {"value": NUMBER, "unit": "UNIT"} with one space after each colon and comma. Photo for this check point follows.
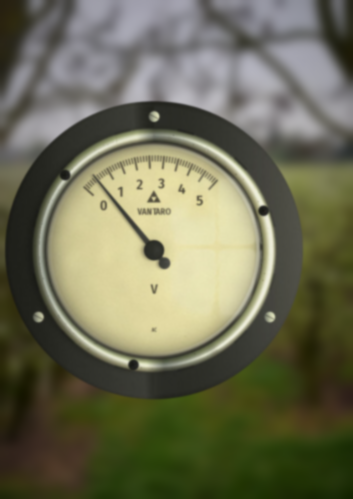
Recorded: {"value": 0.5, "unit": "V"}
